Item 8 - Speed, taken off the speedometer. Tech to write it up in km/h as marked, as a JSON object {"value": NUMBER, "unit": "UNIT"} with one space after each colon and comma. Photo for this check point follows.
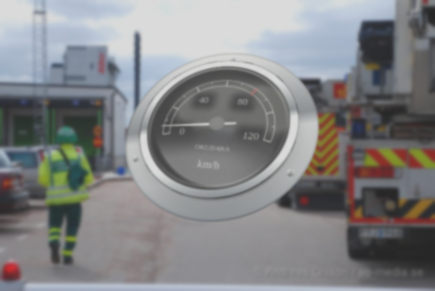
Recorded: {"value": 5, "unit": "km/h"}
